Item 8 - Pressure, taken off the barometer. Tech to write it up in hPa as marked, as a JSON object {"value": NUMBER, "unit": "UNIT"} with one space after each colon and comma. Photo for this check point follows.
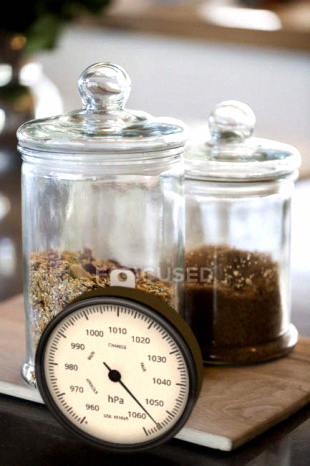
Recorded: {"value": 1055, "unit": "hPa"}
